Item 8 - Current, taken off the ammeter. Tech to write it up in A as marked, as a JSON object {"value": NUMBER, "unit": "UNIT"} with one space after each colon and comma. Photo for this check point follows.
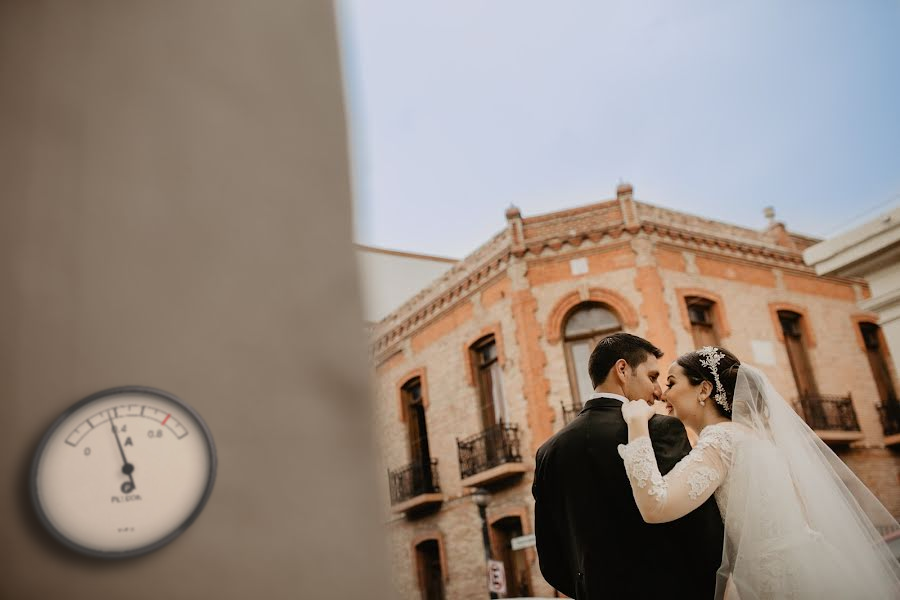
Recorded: {"value": 0.35, "unit": "A"}
